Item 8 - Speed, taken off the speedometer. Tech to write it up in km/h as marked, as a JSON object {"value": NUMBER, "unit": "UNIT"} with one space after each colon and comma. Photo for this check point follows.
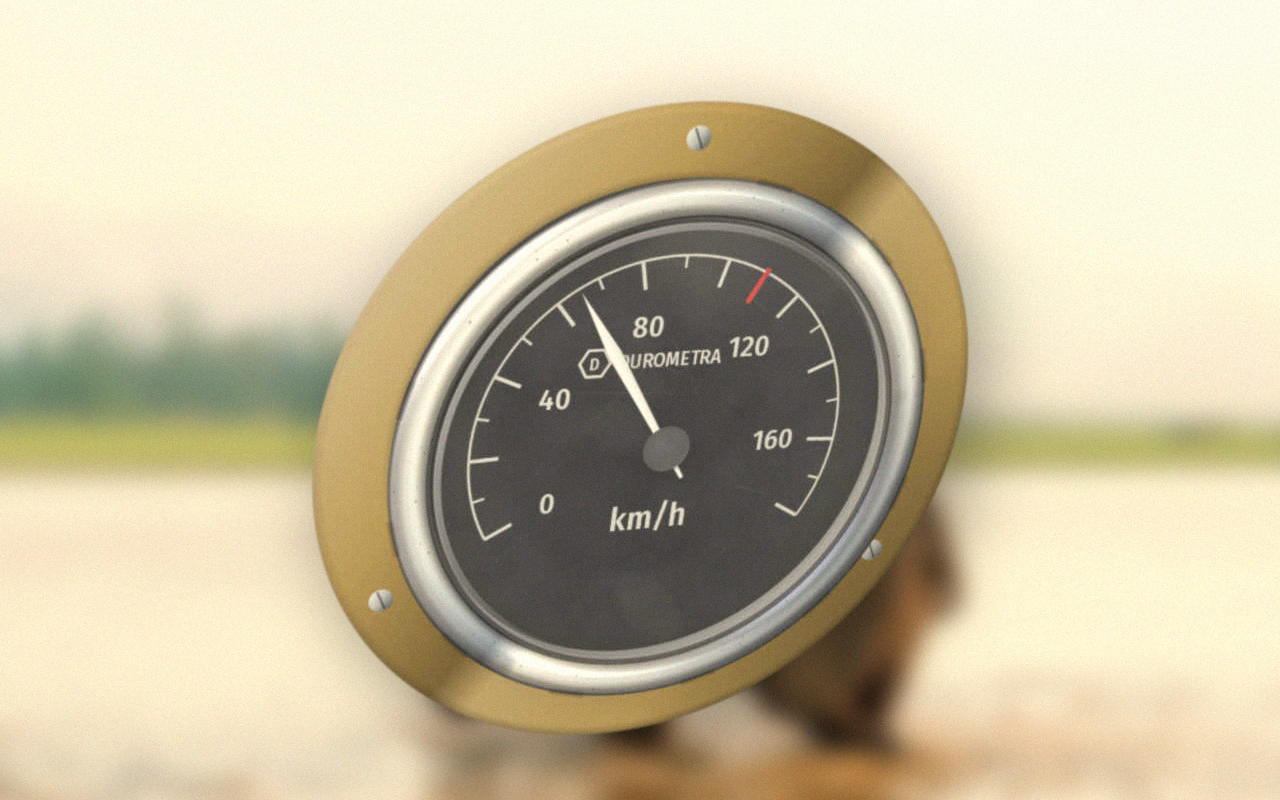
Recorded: {"value": 65, "unit": "km/h"}
